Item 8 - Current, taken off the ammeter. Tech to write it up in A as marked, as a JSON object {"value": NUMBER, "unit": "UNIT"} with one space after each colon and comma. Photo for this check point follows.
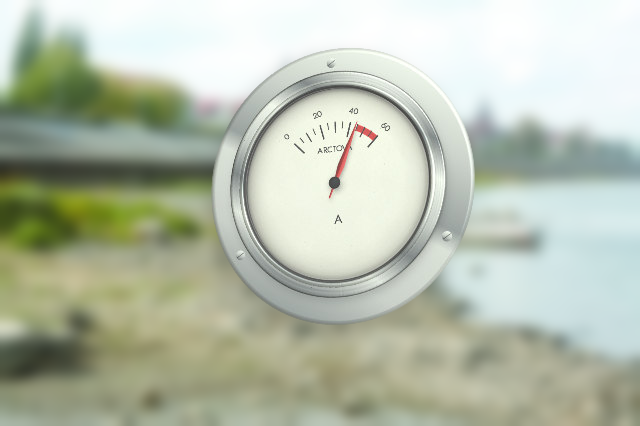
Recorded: {"value": 45, "unit": "A"}
